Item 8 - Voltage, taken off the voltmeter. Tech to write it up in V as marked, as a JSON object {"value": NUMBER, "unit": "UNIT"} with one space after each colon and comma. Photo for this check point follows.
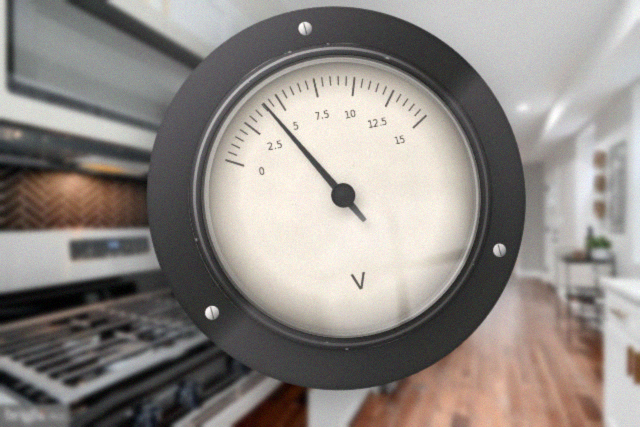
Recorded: {"value": 4, "unit": "V"}
